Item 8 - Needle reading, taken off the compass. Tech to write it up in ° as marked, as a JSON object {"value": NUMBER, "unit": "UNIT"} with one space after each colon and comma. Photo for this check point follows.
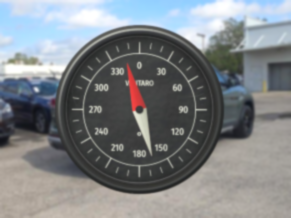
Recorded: {"value": 345, "unit": "°"}
